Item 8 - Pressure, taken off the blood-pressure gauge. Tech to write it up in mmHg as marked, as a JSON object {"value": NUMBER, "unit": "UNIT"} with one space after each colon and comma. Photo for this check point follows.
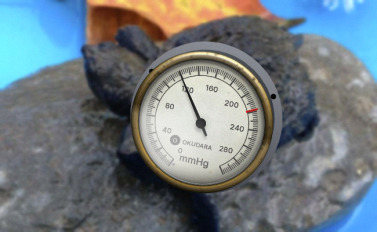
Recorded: {"value": 120, "unit": "mmHg"}
